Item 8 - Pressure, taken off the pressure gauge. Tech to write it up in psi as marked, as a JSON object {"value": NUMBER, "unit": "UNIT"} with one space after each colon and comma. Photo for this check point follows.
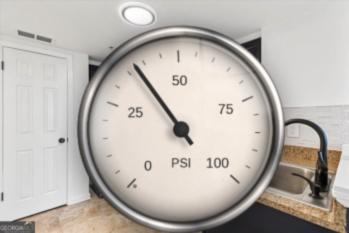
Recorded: {"value": 37.5, "unit": "psi"}
